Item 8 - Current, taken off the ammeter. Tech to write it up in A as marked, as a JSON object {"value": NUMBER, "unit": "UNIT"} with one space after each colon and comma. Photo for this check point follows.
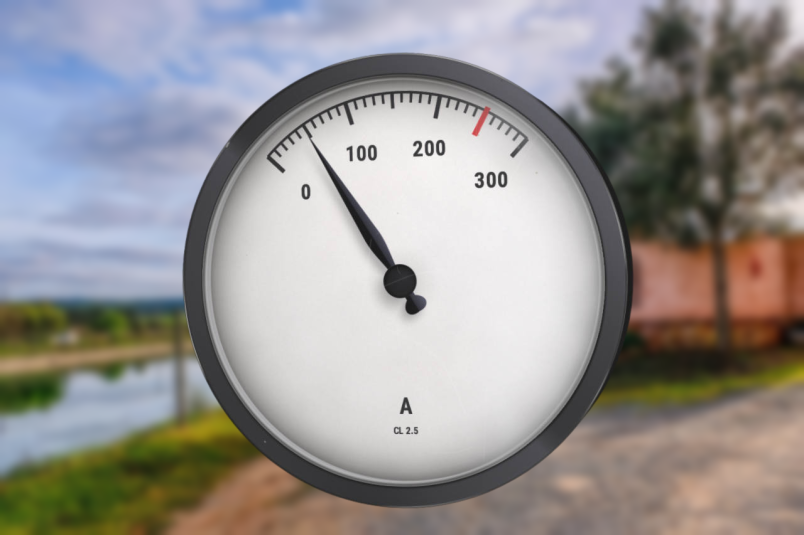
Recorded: {"value": 50, "unit": "A"}
